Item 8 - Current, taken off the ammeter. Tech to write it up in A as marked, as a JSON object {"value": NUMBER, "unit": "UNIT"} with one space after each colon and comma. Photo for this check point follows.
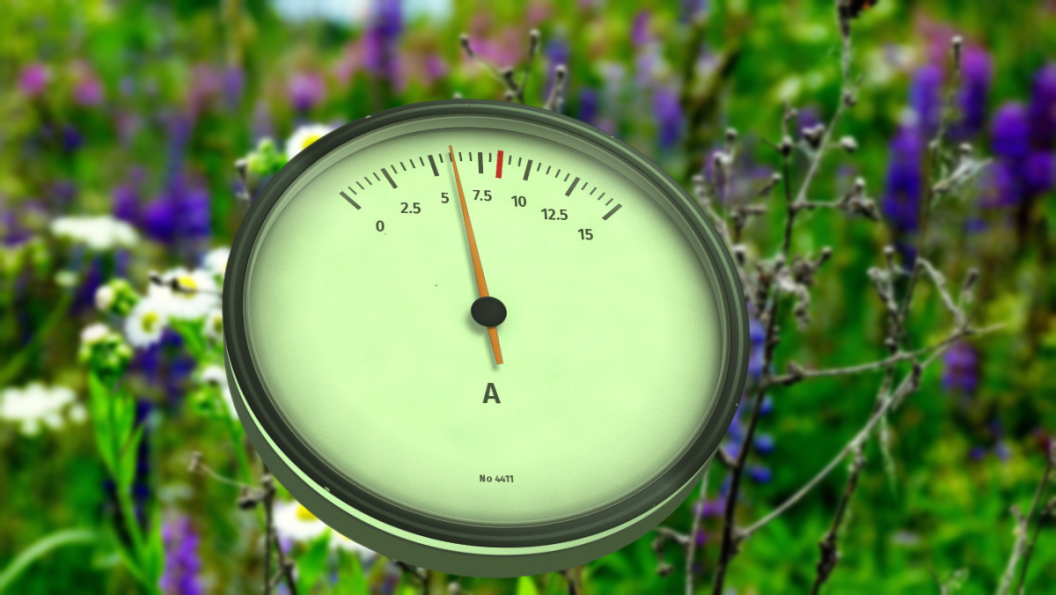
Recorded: {"value": 6, "unit": "A"}
